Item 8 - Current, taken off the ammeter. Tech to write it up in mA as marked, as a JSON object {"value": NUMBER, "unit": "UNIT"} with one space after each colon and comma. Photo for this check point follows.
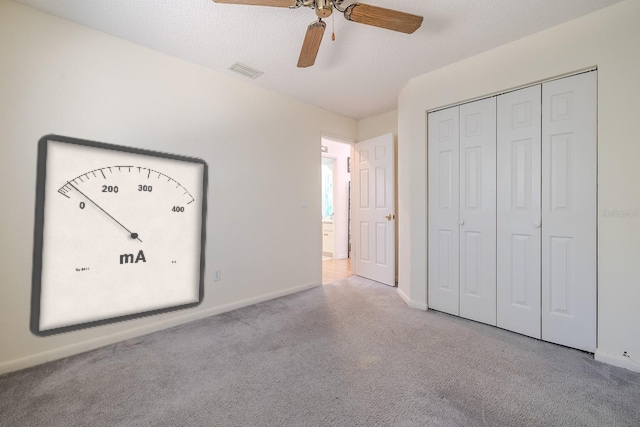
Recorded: {"value": 100, "unit": "mA"}
